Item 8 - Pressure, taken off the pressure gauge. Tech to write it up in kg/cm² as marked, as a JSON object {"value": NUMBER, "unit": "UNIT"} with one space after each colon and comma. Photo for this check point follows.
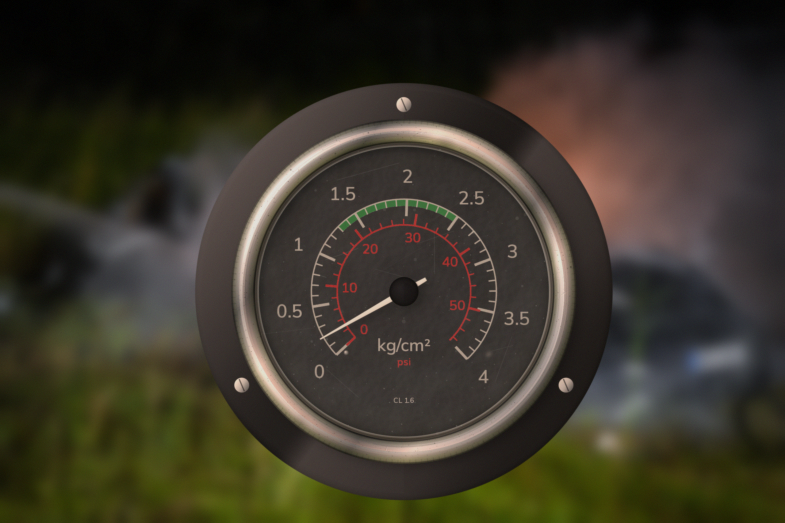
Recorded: {"value": 0.2, "unit": "kg/cm²"}
